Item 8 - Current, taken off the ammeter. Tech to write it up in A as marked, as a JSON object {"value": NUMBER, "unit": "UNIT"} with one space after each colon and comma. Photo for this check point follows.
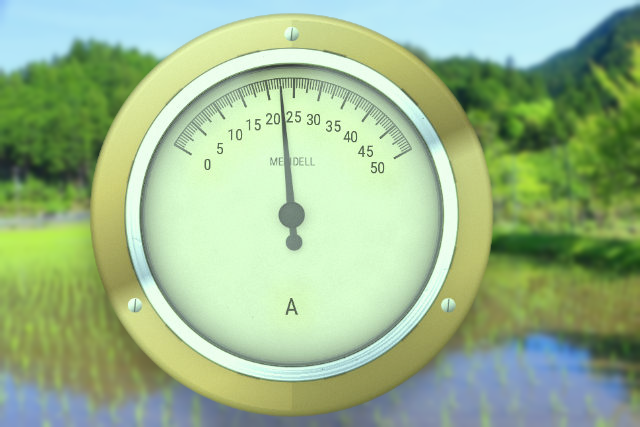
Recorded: {"value": 22.5, "unit": "A"}
